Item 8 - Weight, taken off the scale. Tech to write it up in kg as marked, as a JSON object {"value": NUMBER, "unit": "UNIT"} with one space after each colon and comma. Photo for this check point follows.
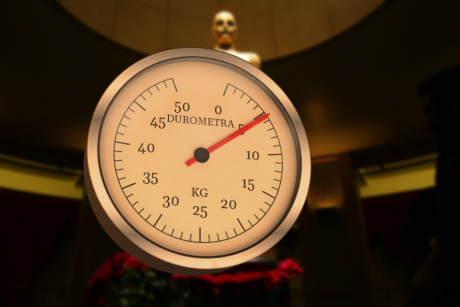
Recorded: {"value": 5.5, "unit": "kg"}
